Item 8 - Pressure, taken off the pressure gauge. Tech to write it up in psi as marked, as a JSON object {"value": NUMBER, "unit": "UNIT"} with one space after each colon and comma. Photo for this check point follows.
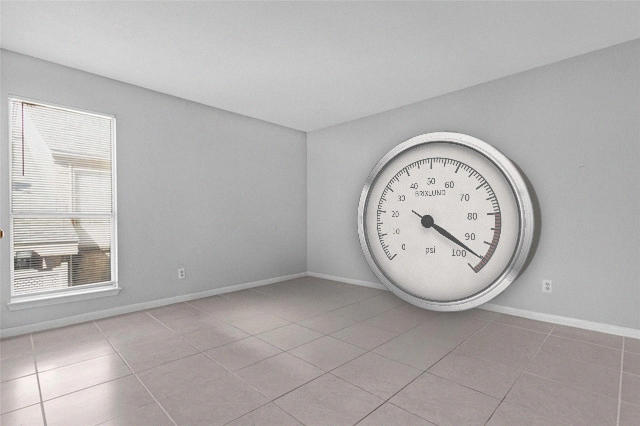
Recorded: {"value": 95, "unit": "psi"}
